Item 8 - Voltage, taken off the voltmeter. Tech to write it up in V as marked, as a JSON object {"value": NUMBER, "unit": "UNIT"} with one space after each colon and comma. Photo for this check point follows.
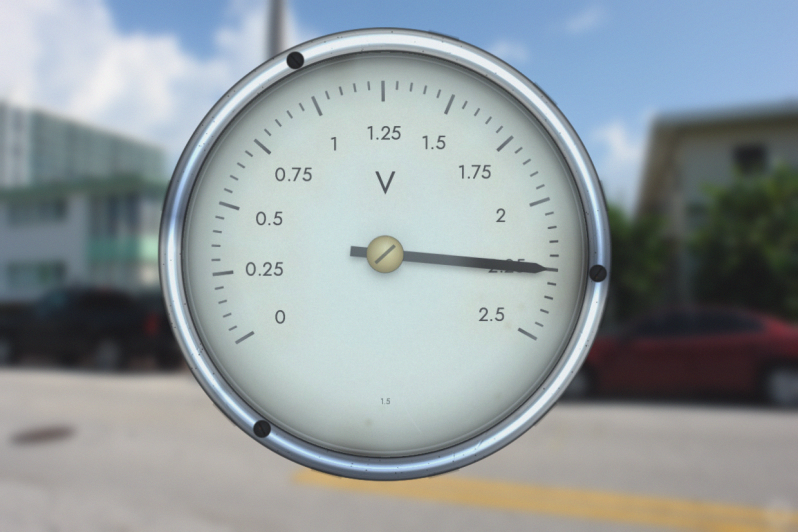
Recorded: {"value": 2.25, "unit": "V"}
